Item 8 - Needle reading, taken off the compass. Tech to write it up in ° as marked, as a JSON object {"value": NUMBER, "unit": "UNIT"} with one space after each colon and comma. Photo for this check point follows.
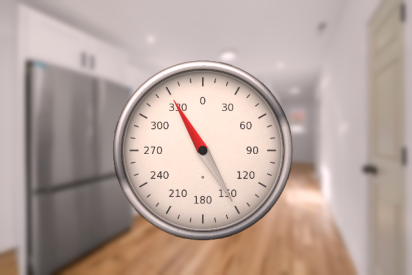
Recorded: {"value": 330, "unit": "°"}
